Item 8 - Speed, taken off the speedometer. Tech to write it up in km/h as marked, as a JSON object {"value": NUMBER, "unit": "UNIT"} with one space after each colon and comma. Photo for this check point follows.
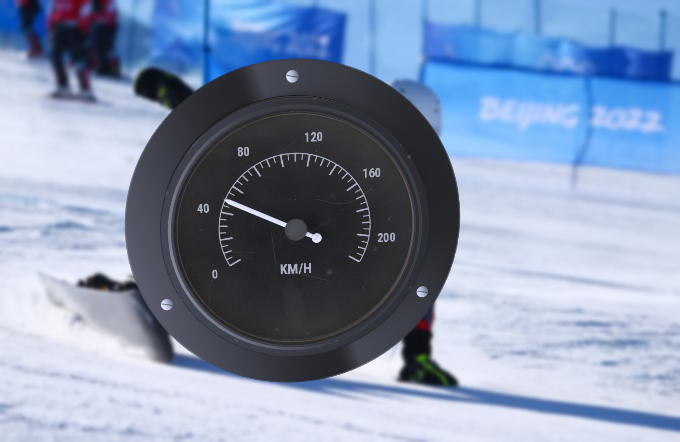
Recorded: {"value": 50, "unit": "km/h"}
